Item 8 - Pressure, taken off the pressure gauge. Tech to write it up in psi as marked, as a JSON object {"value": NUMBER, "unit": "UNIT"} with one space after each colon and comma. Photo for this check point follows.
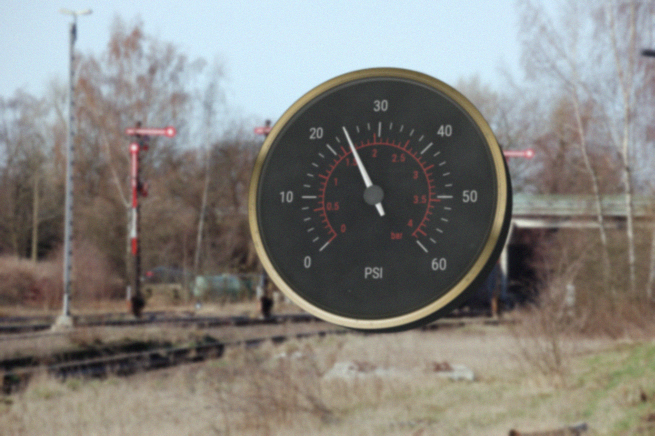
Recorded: {"value": 24, "unit": "psi"}
